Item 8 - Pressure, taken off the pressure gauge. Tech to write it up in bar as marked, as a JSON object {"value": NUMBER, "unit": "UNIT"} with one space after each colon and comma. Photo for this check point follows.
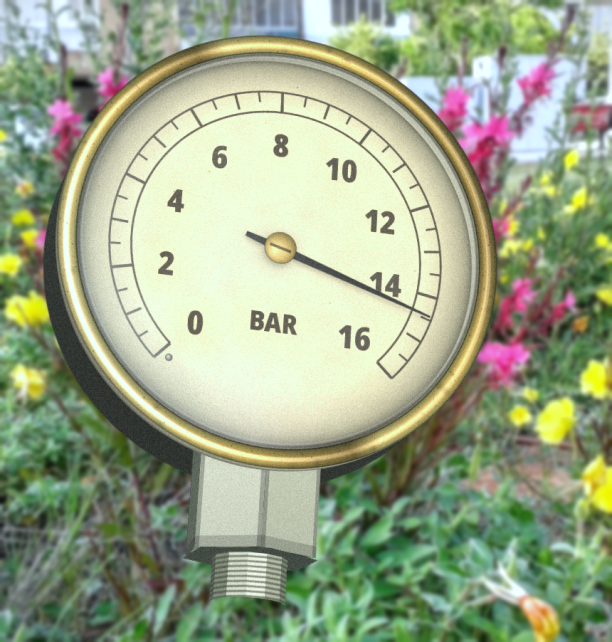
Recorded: {"value": 14.5, "unit": "bar"}
